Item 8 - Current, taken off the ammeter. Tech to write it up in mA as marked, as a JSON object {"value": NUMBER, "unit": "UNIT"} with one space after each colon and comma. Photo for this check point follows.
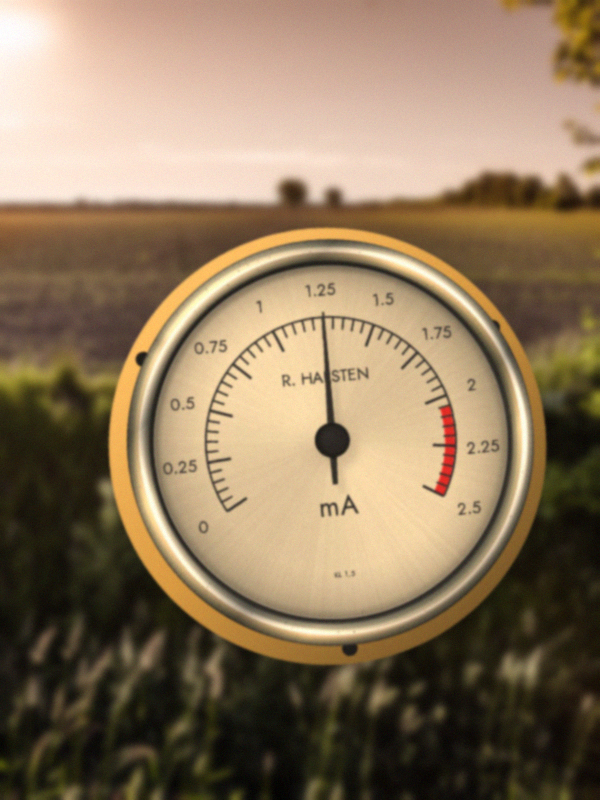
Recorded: {"value": 1.25, "unit": "mA"}
